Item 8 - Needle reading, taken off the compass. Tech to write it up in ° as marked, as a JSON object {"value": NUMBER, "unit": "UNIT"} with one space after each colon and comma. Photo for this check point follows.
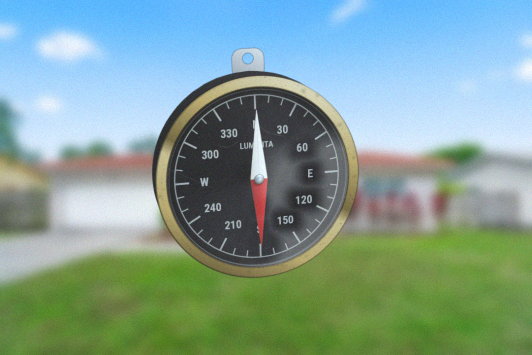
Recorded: {"value": 180, "unit": "°"}
